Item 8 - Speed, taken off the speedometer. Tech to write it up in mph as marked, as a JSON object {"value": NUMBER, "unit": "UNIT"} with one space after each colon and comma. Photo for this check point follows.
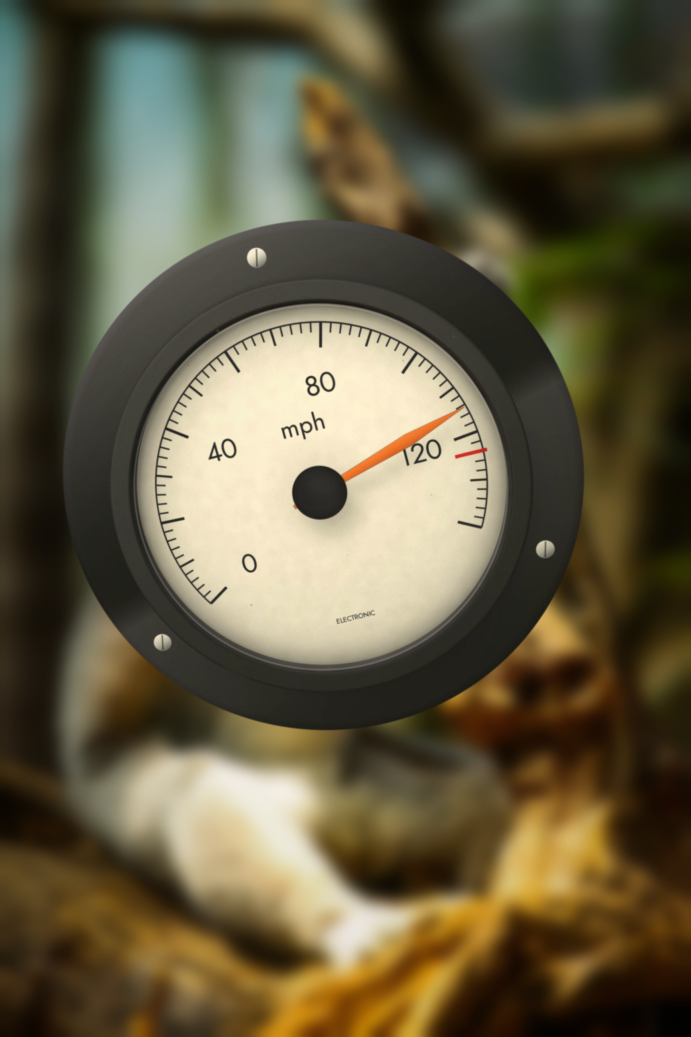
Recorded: {"value": 114, "unit": "mph"}
